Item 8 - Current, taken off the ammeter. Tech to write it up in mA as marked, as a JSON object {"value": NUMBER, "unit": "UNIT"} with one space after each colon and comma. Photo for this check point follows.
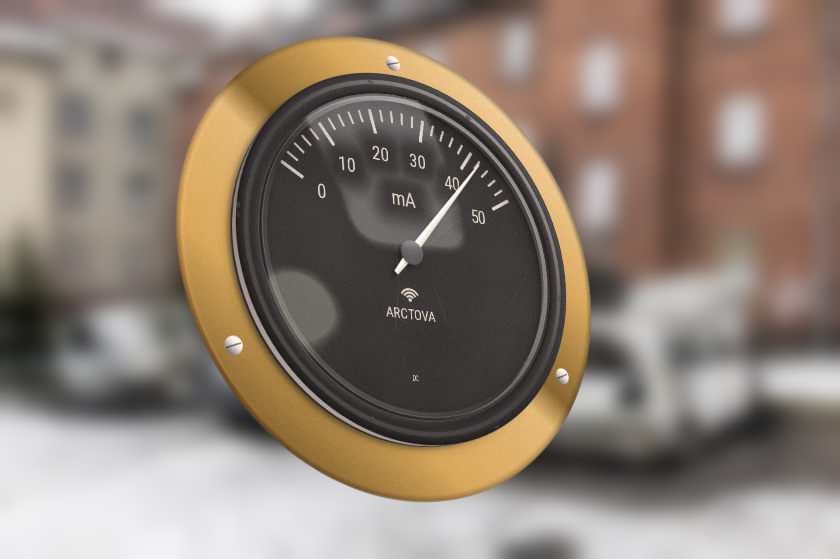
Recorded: {"value": 42, "unit": "mA"}
